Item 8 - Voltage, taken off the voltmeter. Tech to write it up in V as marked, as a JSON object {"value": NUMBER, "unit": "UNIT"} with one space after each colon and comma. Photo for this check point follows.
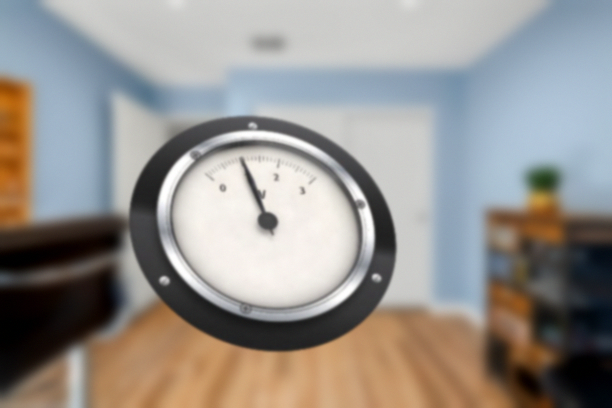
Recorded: {"value": 1, "unit": "V"}
